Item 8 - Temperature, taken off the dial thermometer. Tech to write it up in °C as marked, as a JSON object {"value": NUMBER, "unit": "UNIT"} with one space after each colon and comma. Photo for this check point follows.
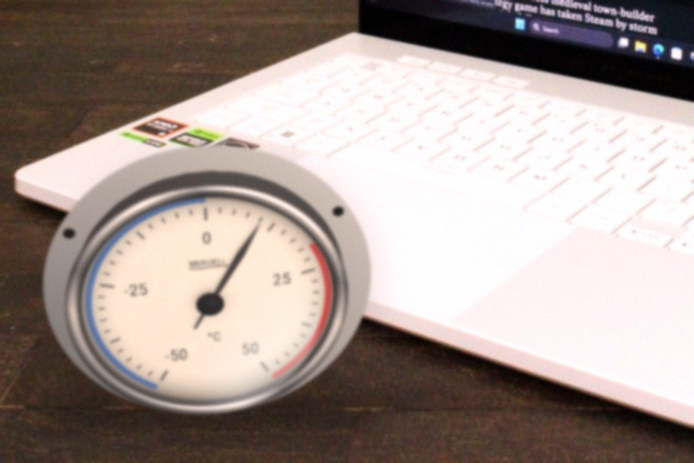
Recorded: {"value": 10, "unit": "°C"}
